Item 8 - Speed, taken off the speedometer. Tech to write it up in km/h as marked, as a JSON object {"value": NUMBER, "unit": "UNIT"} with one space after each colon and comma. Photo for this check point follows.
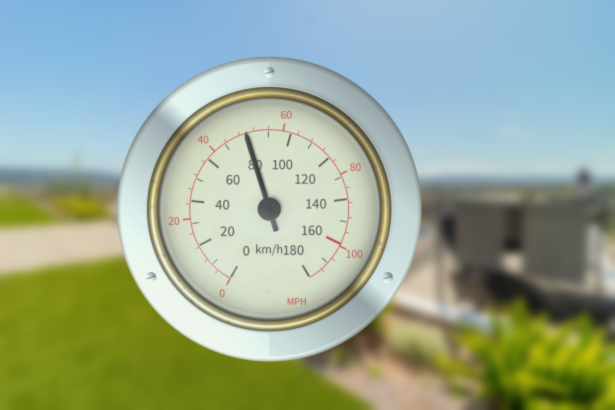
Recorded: {"value": 80, "unit": "km/h"}
